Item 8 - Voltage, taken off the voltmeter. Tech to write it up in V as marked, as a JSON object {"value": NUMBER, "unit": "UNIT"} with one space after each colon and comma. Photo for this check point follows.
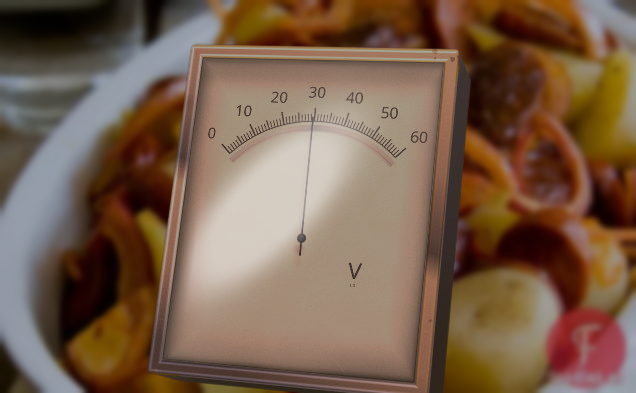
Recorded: {"value": 30, "unit": "V"}
